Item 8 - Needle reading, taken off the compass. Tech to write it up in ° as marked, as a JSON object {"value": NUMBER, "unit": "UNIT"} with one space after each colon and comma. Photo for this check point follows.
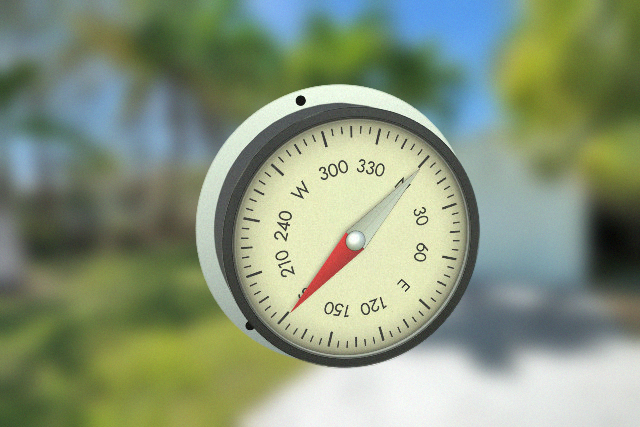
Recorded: {"value": 180, "unit": "°"}
